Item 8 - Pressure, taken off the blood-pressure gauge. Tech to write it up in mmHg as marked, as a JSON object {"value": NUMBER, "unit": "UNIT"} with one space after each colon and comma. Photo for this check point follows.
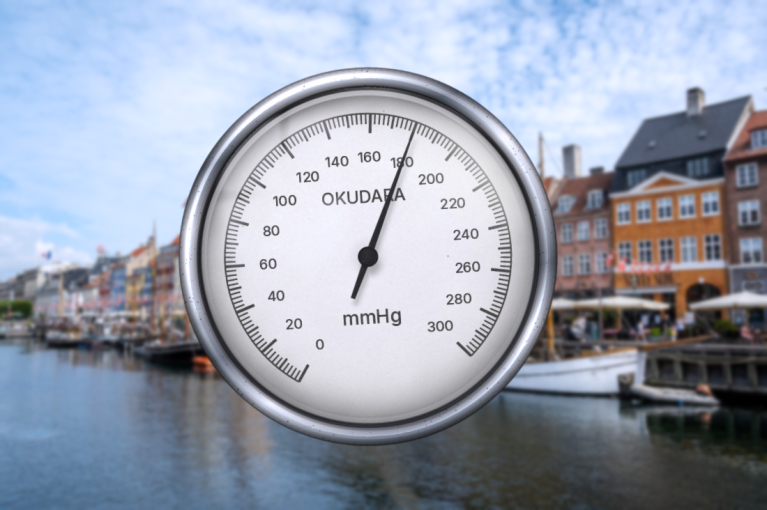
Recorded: {"value": 180, "unit": "mmHg"}
